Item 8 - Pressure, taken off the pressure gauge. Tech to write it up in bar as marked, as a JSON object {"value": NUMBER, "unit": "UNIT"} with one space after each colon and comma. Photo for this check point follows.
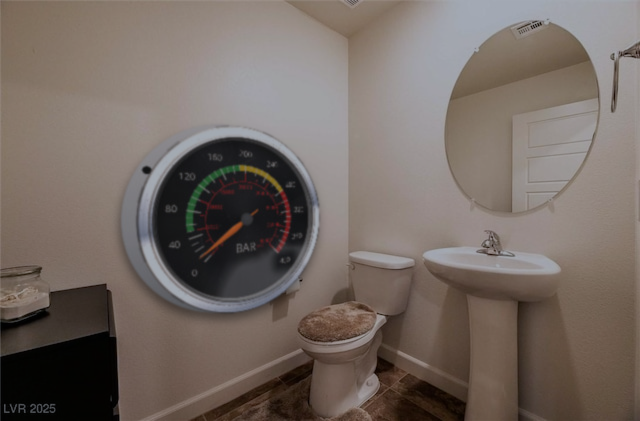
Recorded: {"value": 10, "unit": "bar"}
